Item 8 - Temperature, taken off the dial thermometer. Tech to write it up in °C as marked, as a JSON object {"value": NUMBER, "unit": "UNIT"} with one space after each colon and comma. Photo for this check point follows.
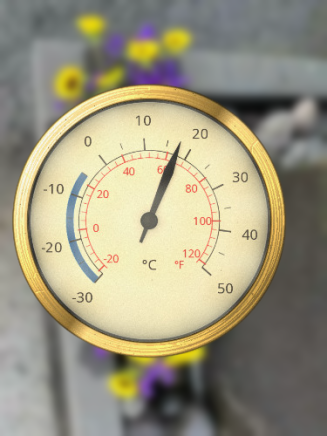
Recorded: {"value": 17.5, "unit": "°C"}
